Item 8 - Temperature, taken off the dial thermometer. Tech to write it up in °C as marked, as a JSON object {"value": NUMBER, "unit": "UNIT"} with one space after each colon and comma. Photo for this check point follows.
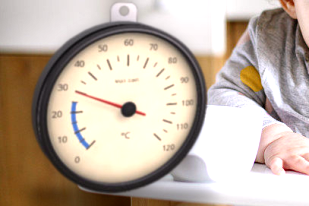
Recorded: {"value": 30, "unit": "°C"}
